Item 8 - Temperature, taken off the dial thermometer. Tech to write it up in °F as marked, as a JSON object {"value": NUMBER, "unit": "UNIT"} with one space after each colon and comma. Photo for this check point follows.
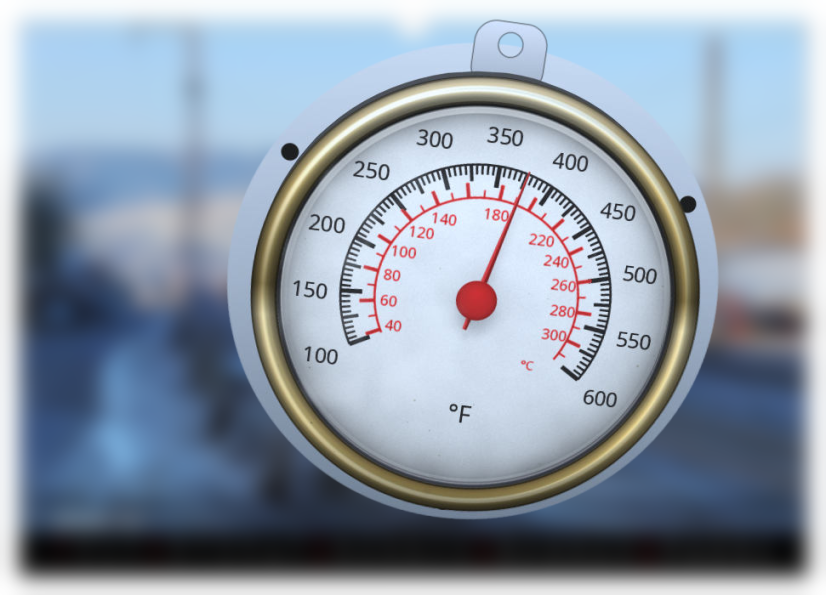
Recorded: {"value": 375, "unit": "°F"}
